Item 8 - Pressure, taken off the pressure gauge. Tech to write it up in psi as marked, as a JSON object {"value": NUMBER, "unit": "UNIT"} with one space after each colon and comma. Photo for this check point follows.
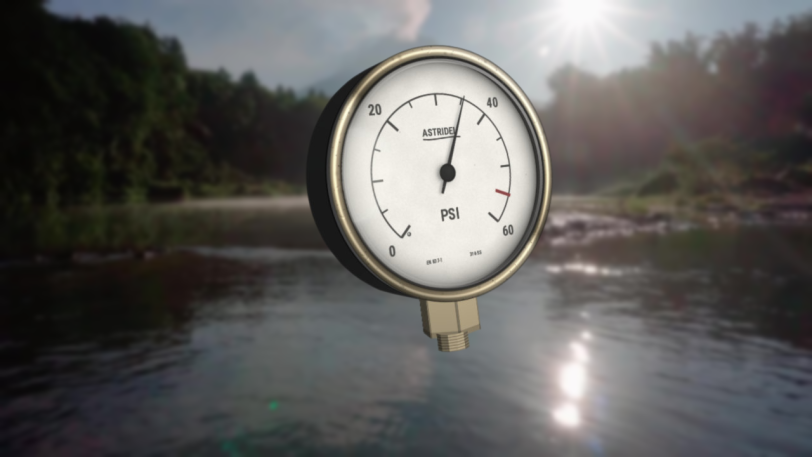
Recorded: {"value": 35, "unit": "psi"}
